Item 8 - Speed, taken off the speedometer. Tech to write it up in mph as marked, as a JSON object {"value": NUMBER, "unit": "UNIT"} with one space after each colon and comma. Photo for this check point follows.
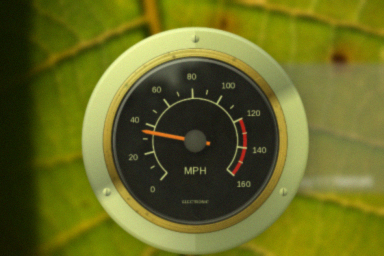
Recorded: {"value": 35, "unit": "mph"}
